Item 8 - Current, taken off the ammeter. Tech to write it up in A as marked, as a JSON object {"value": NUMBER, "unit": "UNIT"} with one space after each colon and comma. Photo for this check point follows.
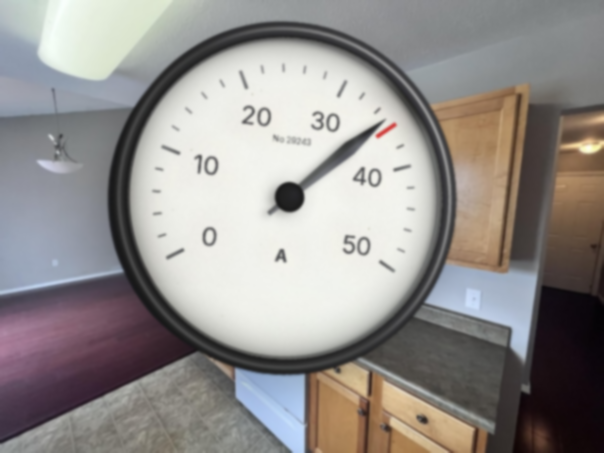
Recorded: {"value": 35, "unit": "A"}
